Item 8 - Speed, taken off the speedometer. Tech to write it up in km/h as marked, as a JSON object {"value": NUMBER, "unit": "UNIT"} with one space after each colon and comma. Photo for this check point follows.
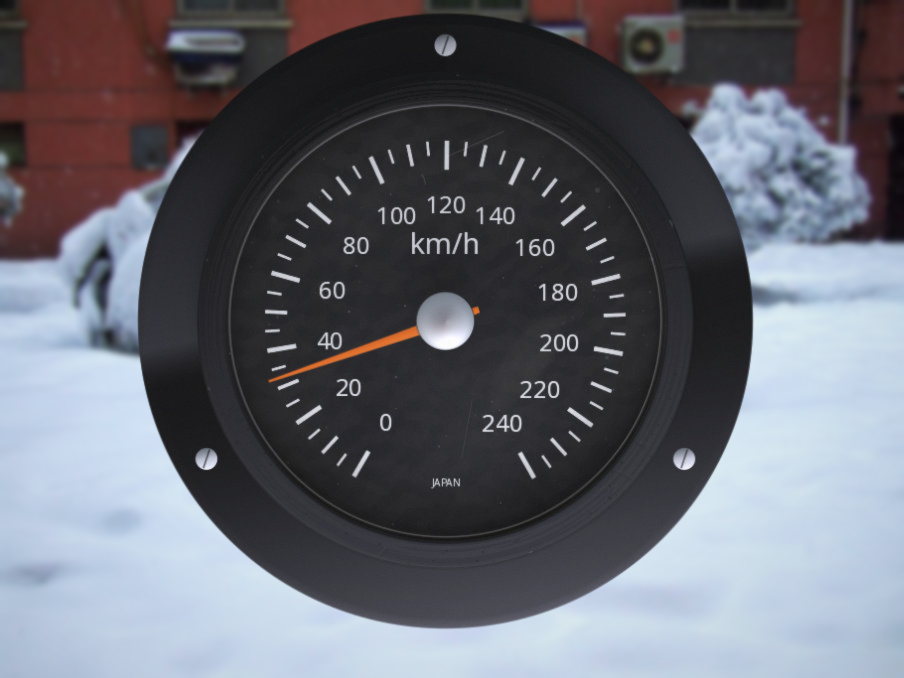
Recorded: {"value": 32.5, "unit": "km/h"}
